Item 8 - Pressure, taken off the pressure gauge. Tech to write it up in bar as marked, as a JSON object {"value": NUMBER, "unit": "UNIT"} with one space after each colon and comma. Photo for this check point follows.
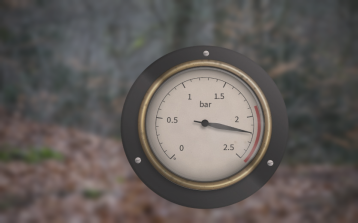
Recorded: {"value": 2.2, "unit": "bar"}
